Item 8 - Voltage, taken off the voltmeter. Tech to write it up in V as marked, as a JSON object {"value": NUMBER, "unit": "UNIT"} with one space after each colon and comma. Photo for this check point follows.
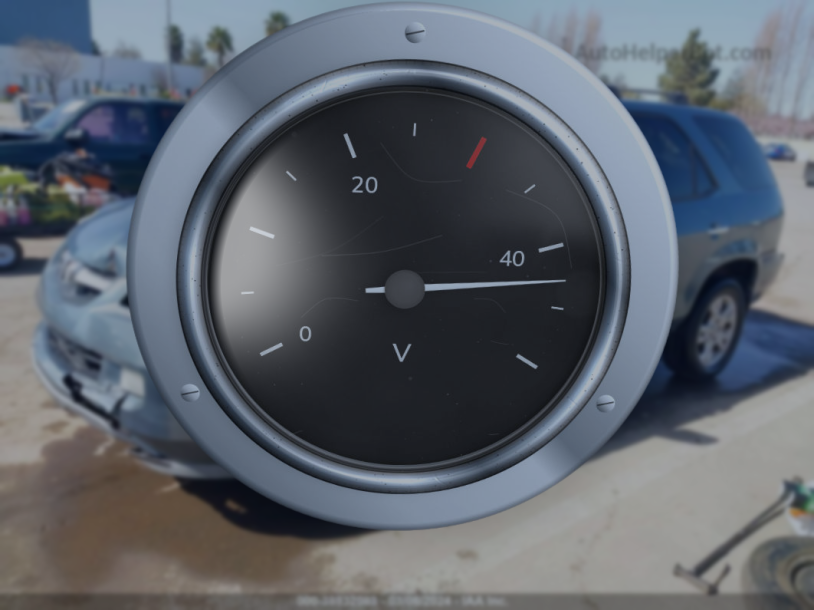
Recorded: {"value": 42.5, "unit": "V"}
